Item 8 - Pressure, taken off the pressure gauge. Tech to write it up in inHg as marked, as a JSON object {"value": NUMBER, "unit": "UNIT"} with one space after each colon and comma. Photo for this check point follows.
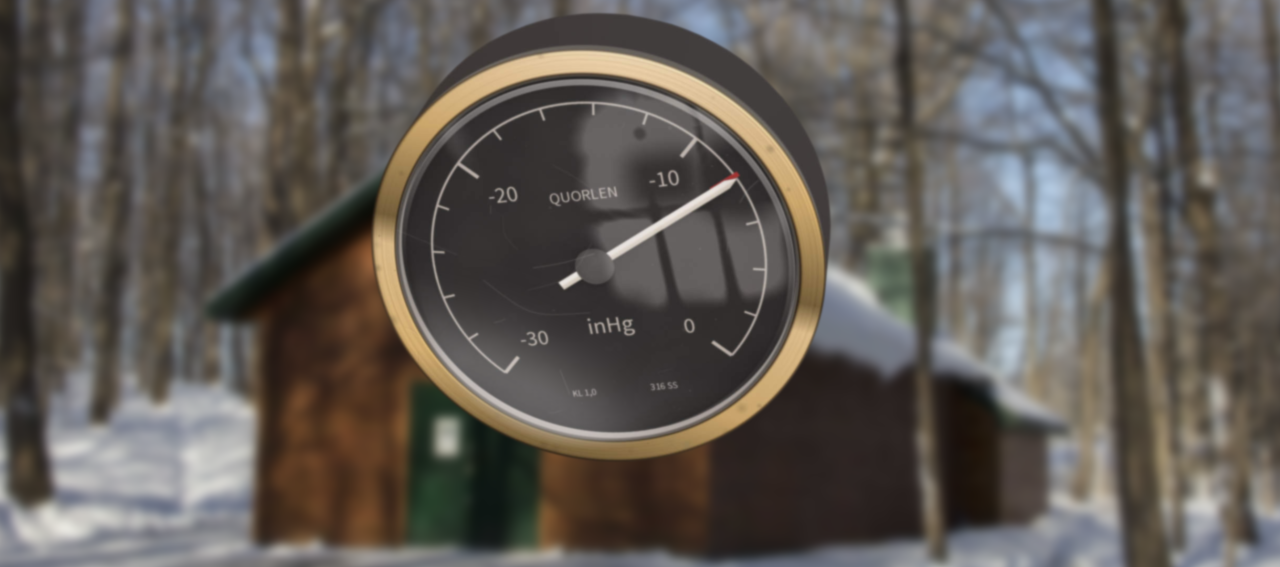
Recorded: {"value": -8, "unit": "inHg"}
